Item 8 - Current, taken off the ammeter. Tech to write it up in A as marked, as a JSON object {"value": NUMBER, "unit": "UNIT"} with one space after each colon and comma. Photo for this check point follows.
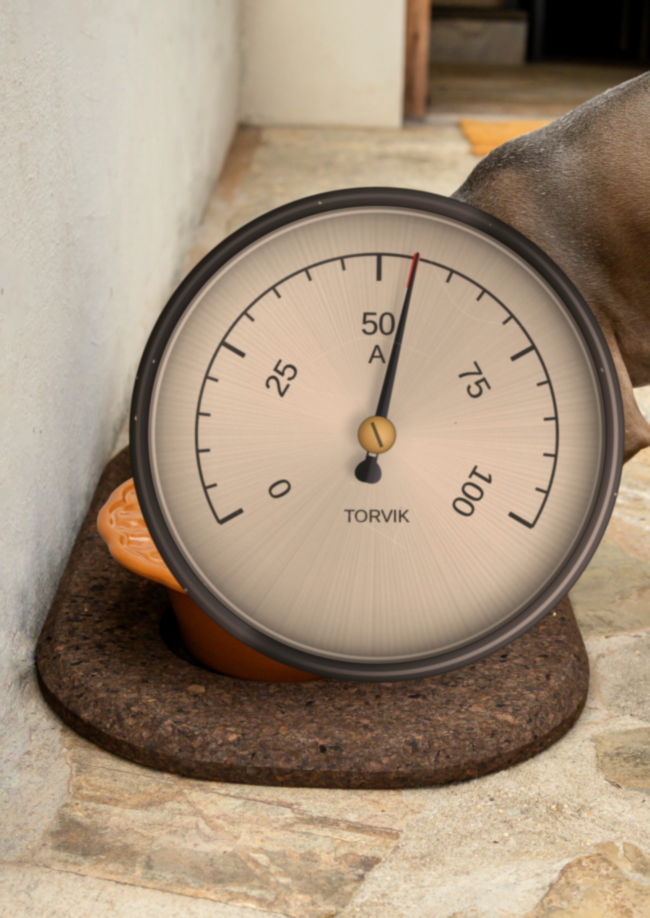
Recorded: {"value": 55, "unit": "A"}
